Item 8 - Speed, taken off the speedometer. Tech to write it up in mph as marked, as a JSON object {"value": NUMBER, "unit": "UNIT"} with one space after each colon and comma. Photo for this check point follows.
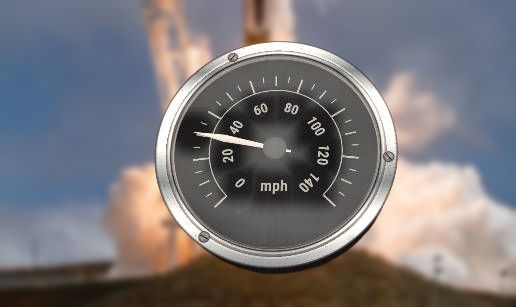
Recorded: {"value": 30, "unit": "mph"}
